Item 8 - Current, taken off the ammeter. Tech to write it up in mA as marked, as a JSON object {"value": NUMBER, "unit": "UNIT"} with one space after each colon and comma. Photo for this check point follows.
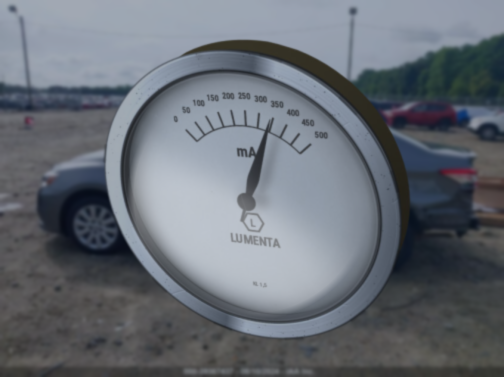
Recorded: {"value": 350, "unit": "mA"}
